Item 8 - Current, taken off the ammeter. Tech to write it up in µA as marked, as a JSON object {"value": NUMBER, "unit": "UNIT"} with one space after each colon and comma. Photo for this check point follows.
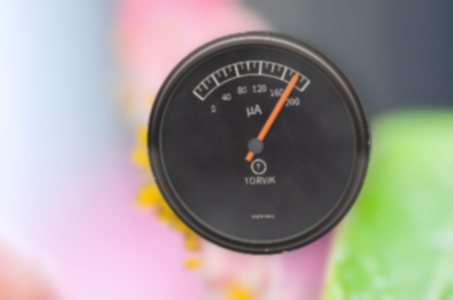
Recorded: {"value": 180, "unit": "µA"}
